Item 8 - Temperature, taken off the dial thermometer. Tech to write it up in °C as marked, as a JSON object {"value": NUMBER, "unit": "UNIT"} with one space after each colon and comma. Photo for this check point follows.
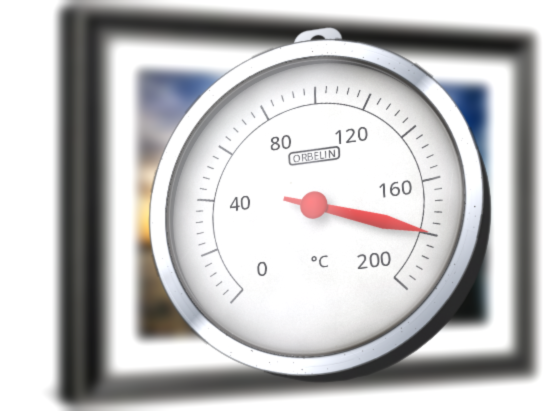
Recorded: {"value": 180, "unit": "°C"}
